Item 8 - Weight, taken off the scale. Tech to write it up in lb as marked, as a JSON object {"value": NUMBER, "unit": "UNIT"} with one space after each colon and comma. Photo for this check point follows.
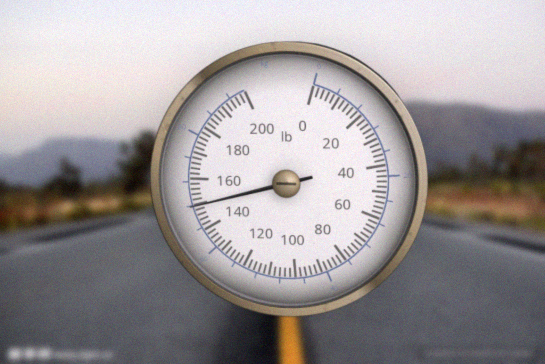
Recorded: {"value": 150, "unit": "lb"}
